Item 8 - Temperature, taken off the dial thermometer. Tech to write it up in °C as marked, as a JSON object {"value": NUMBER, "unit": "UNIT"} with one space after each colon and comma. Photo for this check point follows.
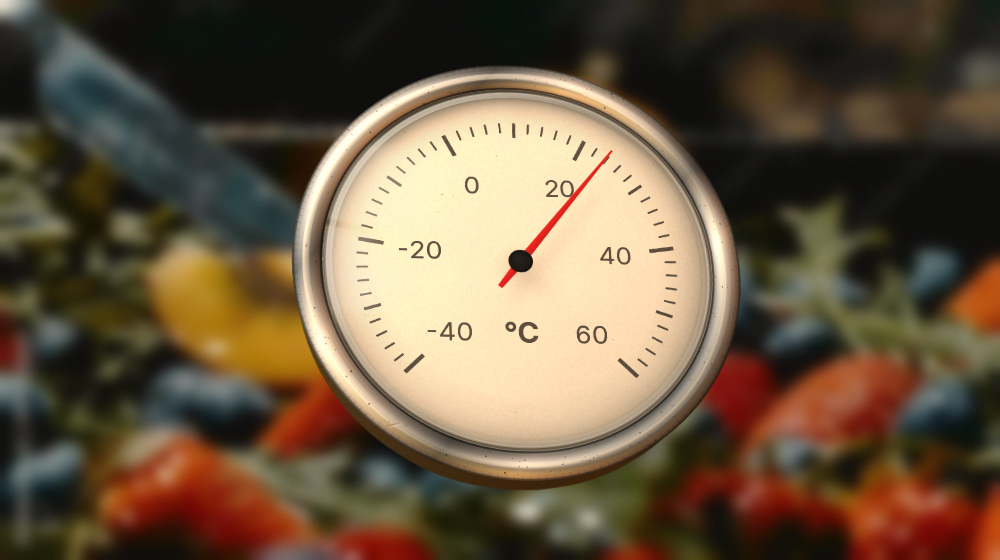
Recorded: {"value": 24, "unit": "°C"}
